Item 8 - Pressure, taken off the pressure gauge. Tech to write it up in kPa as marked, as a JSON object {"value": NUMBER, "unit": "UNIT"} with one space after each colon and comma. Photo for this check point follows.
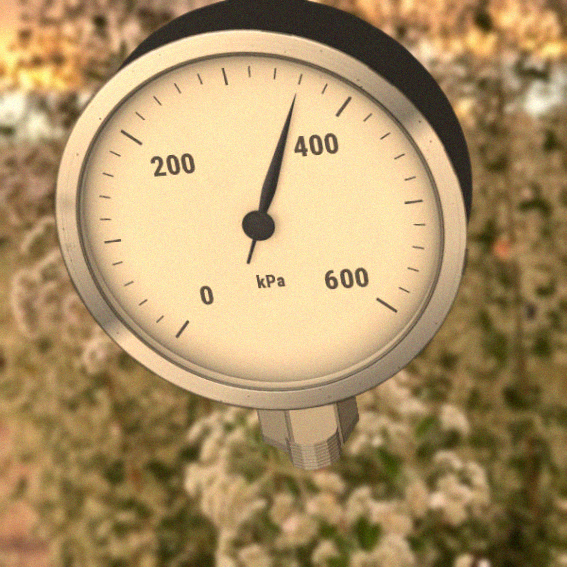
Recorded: {"value": 360, "unit": "kPa"}
